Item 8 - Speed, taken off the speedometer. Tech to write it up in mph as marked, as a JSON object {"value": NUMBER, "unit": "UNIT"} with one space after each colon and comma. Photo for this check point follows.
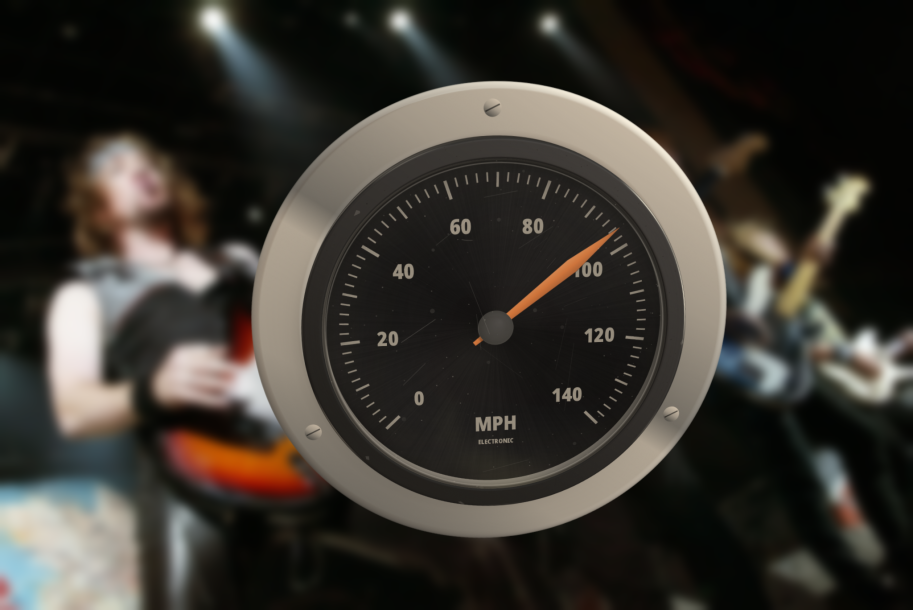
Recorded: {"value": 96, "unit": "mph"}
